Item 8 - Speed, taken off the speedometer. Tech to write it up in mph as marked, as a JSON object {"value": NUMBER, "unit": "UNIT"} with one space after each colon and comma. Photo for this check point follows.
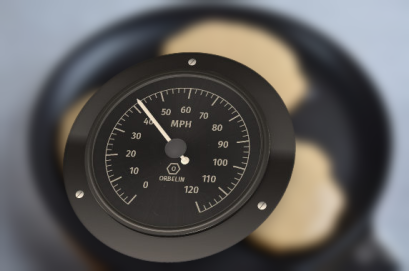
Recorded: {"value": 42, "unit": "mph"}
